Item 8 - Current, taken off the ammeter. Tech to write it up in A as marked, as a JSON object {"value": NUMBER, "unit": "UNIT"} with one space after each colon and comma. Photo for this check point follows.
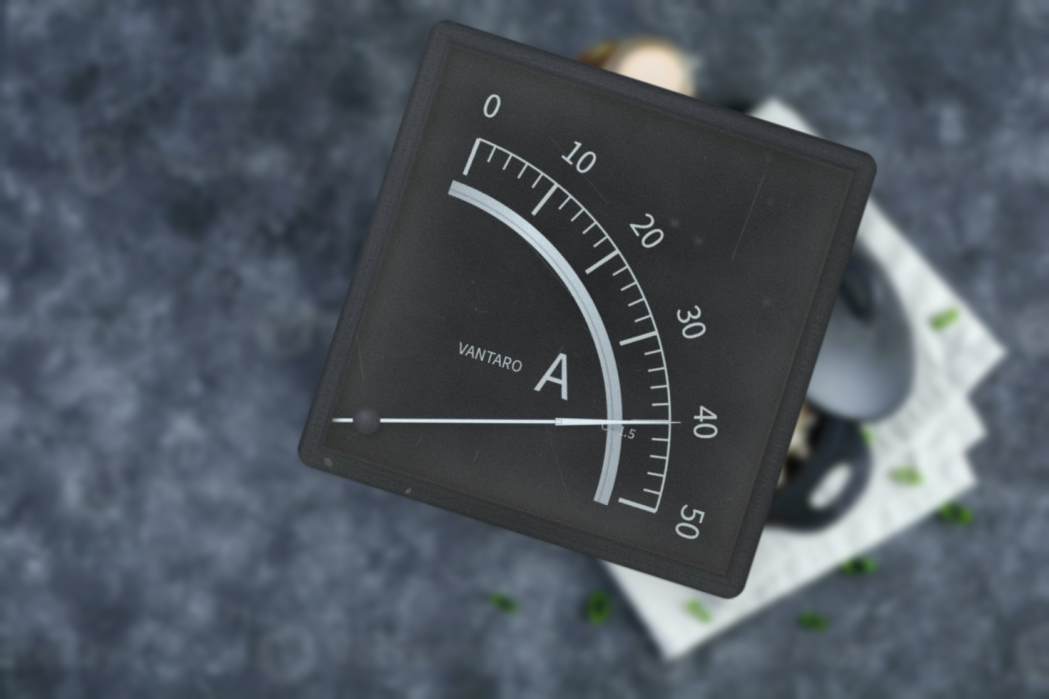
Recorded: {"value": 40, "unit": "A"}
